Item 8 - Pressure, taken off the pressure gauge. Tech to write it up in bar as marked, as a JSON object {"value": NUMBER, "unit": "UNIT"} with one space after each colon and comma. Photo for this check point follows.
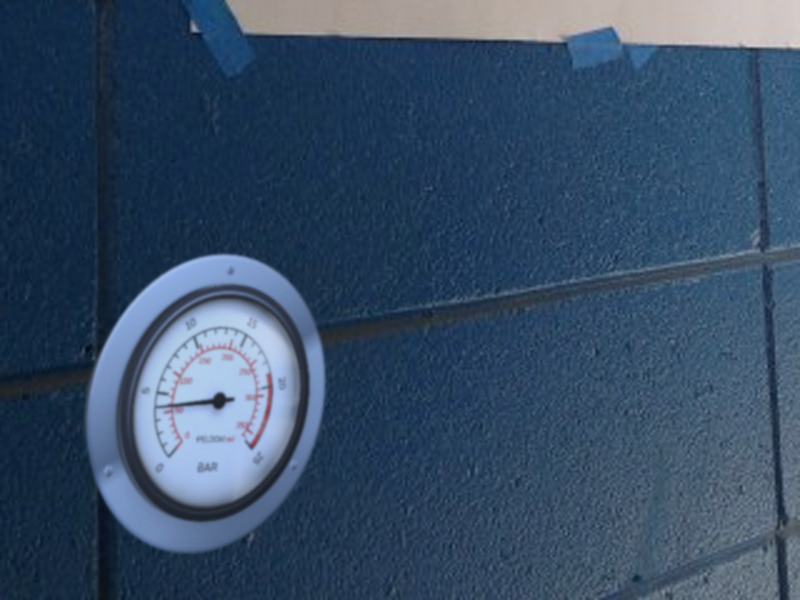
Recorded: {"value": 4, "unit": "bar"}
